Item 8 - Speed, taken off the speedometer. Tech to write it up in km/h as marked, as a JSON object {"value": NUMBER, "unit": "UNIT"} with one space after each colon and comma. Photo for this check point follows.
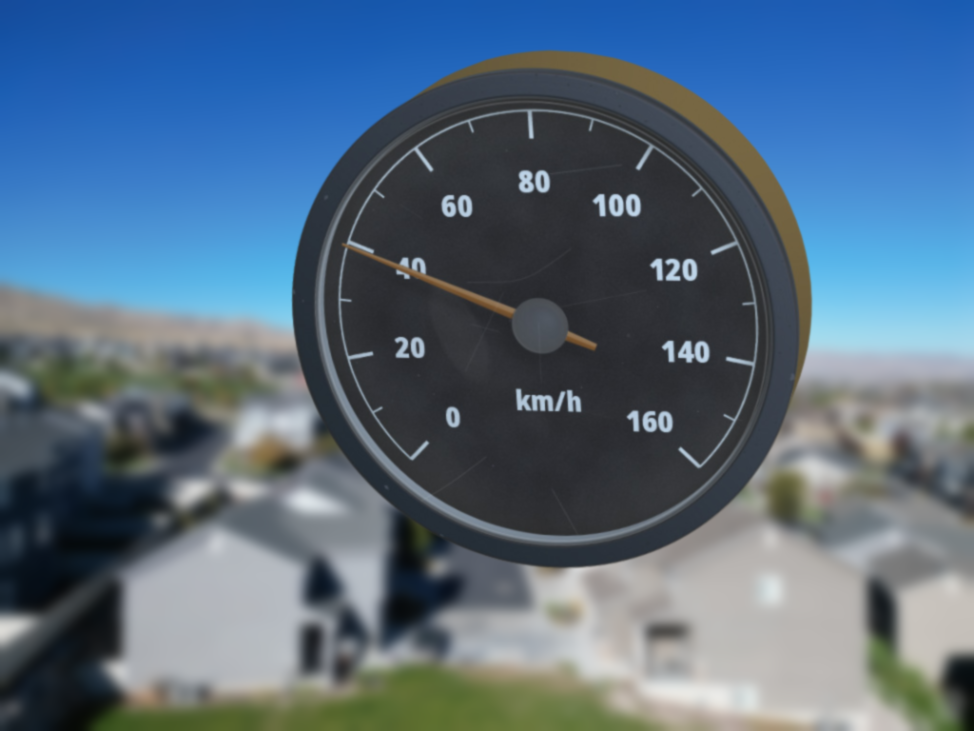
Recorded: {"value": 40, "unit": "km/h"}
